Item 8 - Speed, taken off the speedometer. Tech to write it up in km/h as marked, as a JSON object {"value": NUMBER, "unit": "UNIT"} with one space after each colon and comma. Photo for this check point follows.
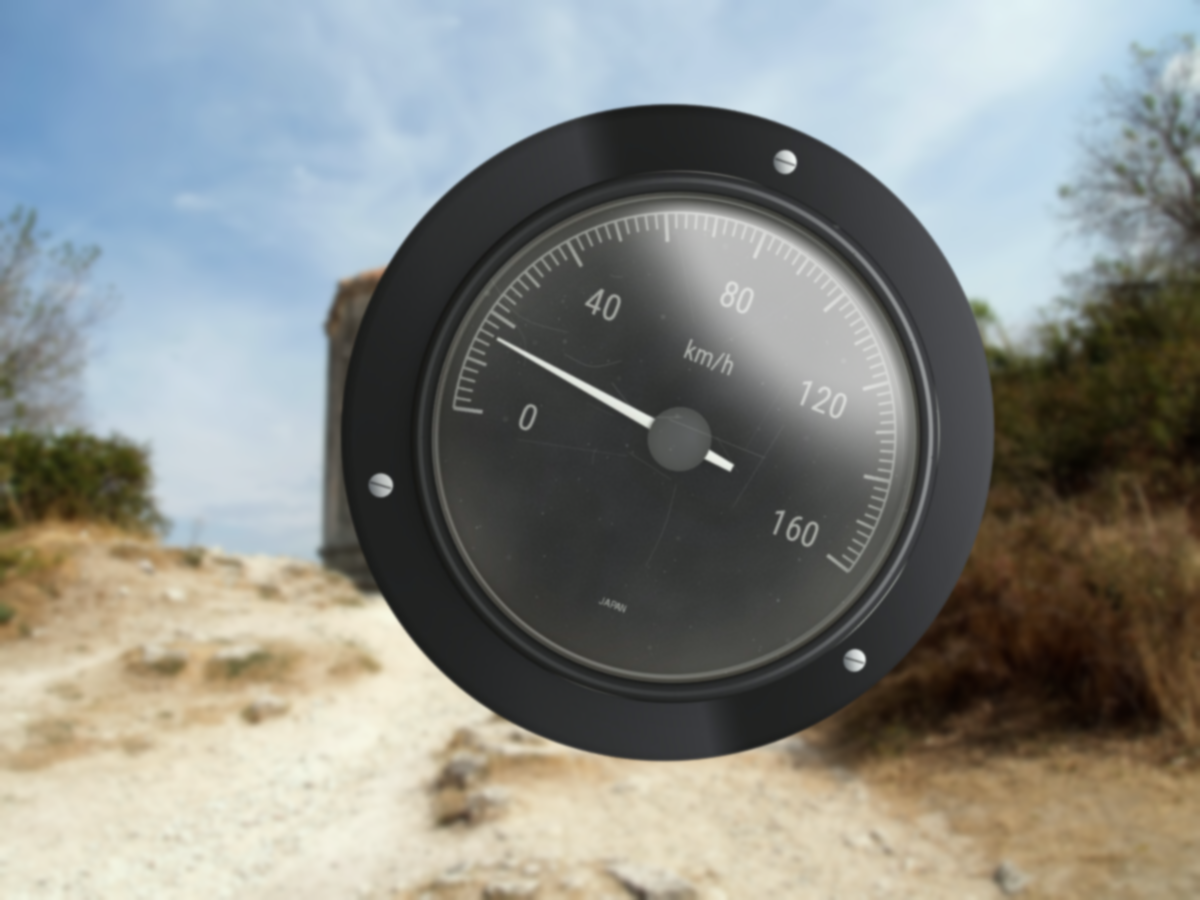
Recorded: {"value": 16, "unit": "km/h"}
